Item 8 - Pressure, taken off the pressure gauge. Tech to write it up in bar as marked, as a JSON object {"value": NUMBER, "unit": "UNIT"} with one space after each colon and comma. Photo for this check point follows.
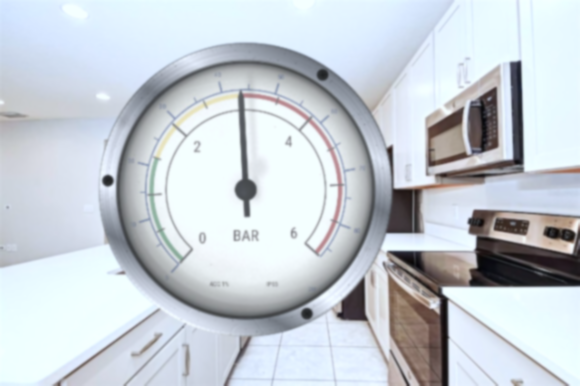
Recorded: {"value": 3, "unit": "bar"}
